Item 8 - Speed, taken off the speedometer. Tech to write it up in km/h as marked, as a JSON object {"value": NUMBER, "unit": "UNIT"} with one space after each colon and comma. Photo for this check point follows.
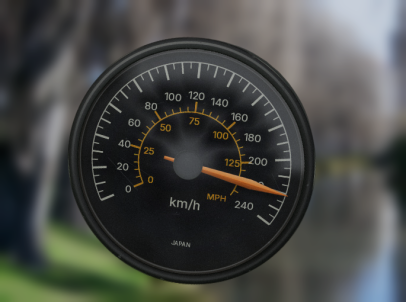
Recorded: {"value": 220, "unit": "km/h"}
